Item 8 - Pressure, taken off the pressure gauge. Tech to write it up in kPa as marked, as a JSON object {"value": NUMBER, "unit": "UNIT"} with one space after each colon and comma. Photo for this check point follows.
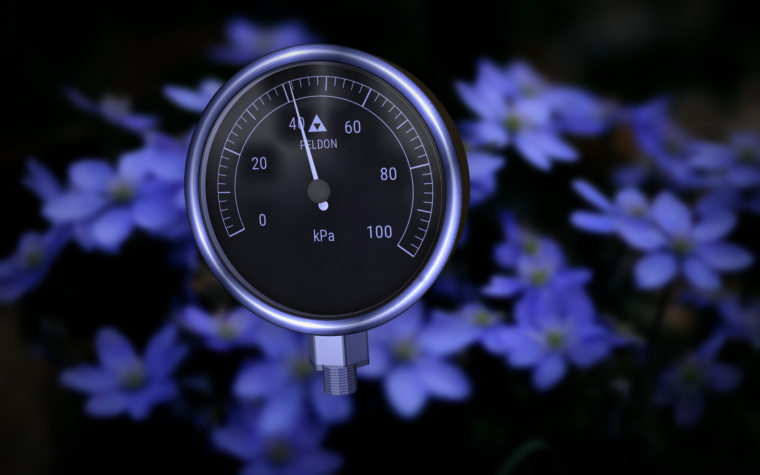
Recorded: {"value": 42, "unit": "kPa"}
